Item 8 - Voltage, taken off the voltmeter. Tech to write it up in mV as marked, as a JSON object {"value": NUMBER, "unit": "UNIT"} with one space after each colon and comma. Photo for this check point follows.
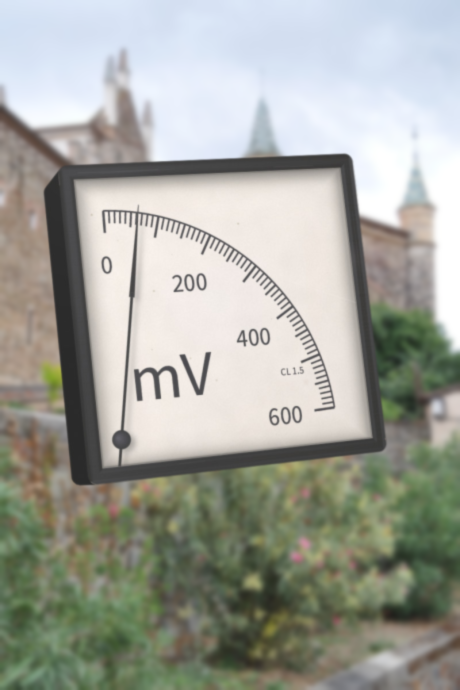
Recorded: {"value": 60, "unit": "mV"}
